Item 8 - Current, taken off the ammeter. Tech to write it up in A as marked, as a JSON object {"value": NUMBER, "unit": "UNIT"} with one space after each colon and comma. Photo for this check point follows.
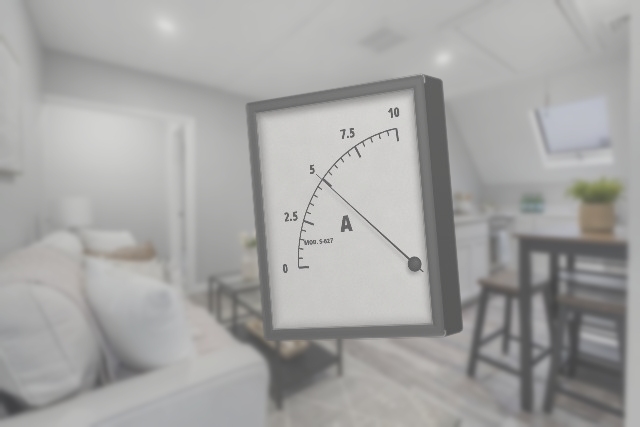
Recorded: {"value": 5, "unit": "A"}
